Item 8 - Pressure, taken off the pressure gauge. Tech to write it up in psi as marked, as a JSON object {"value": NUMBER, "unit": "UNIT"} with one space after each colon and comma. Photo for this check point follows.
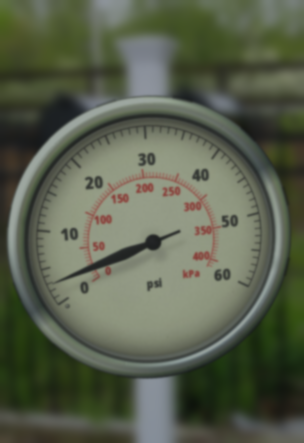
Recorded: {"value": 3, "unit": "psi"}
